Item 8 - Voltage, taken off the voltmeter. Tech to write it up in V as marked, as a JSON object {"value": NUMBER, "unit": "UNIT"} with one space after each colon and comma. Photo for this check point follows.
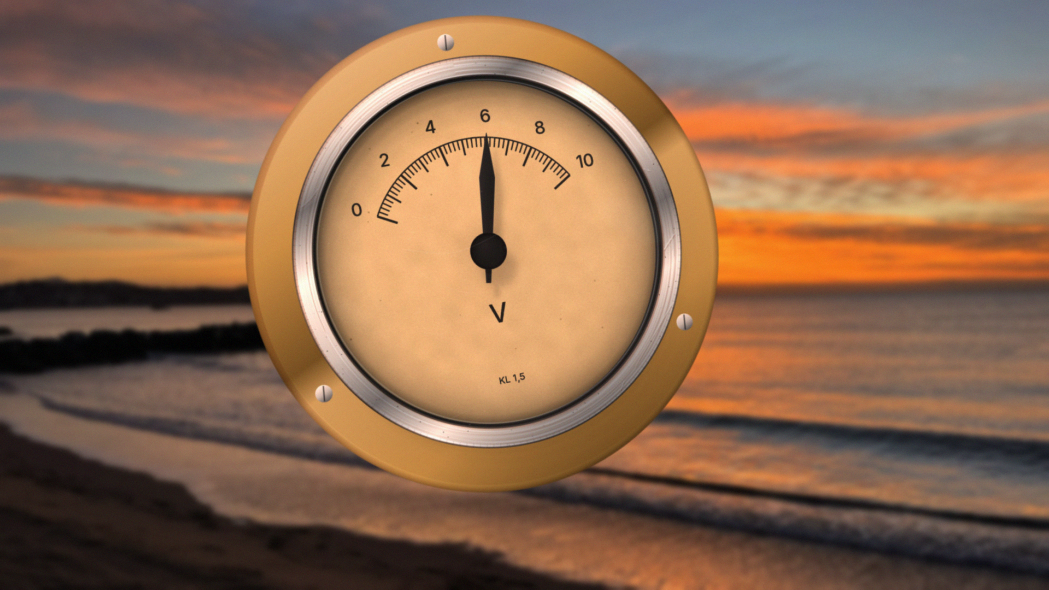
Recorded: {"value": 6, "unit": "V"}
